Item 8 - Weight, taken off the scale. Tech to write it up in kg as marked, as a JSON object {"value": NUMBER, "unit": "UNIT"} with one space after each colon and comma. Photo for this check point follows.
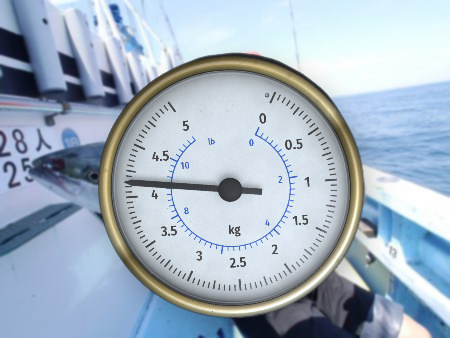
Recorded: {"value": 4.15, "unit": "kg"}
